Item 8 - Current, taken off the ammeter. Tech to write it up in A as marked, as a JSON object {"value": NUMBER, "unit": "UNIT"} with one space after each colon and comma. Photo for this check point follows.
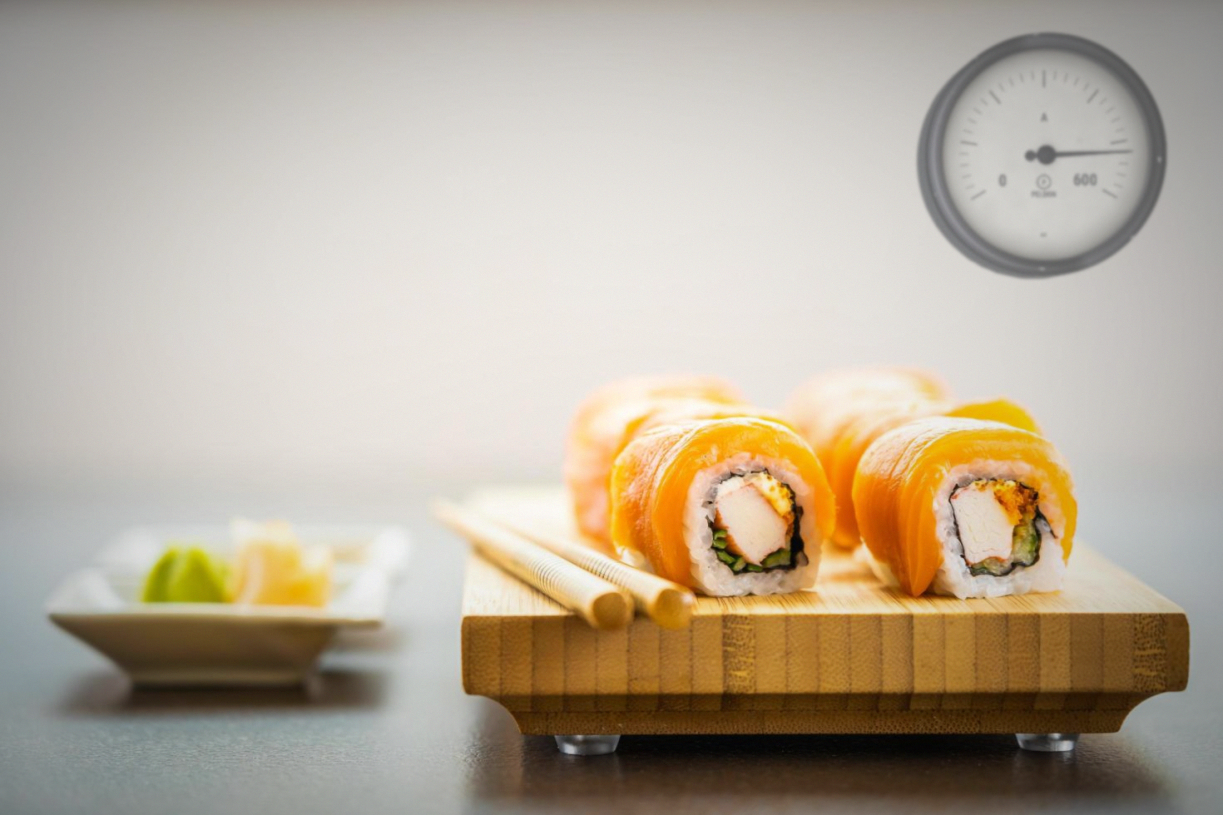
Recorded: {"value": 520, "unit": "A"}
